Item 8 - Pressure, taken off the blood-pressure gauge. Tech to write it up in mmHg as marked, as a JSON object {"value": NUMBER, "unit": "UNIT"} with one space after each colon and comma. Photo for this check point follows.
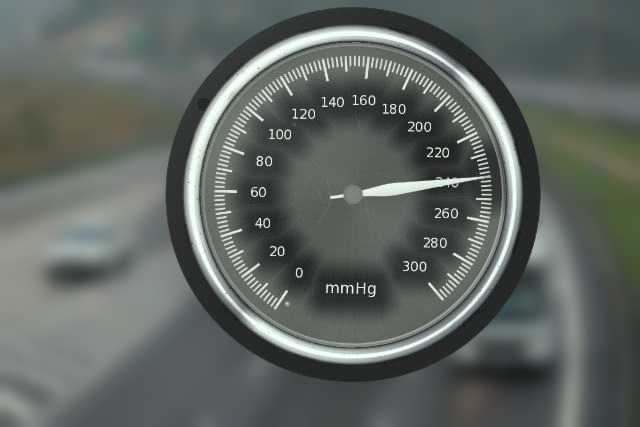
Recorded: {"value": 240, "unit": "mmHg"}
